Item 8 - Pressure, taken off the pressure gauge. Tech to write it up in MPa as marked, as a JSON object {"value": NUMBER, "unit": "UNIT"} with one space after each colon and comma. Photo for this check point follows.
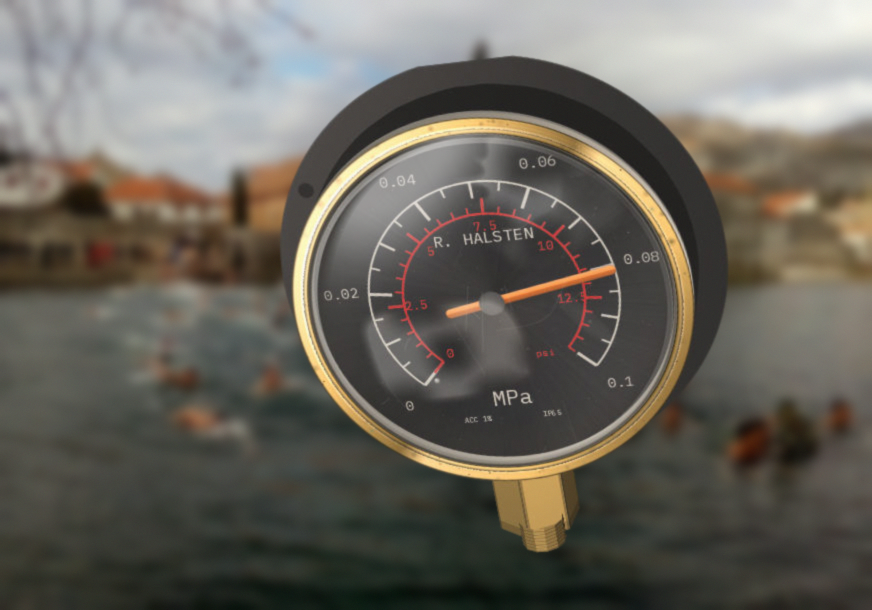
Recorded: {"value": 0.08, "unit": "MPa"}
